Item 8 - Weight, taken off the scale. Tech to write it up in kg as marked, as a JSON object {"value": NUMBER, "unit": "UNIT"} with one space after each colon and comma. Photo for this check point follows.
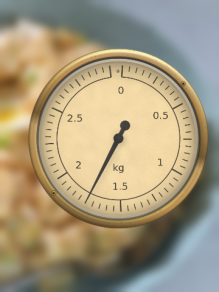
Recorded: {"value": 1.75, "unit": "kg"}
